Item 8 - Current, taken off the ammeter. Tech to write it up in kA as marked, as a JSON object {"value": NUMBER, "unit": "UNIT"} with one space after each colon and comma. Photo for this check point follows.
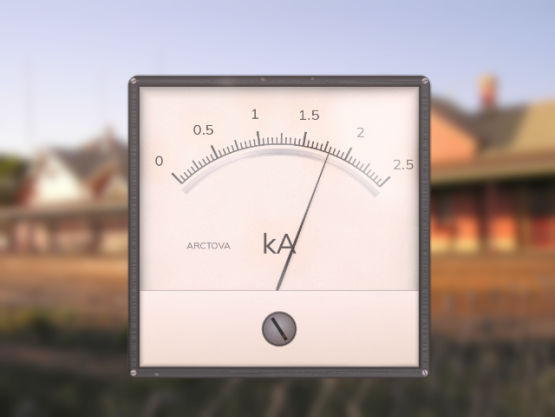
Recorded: {"value": 1.8, "unit": "kA"}
